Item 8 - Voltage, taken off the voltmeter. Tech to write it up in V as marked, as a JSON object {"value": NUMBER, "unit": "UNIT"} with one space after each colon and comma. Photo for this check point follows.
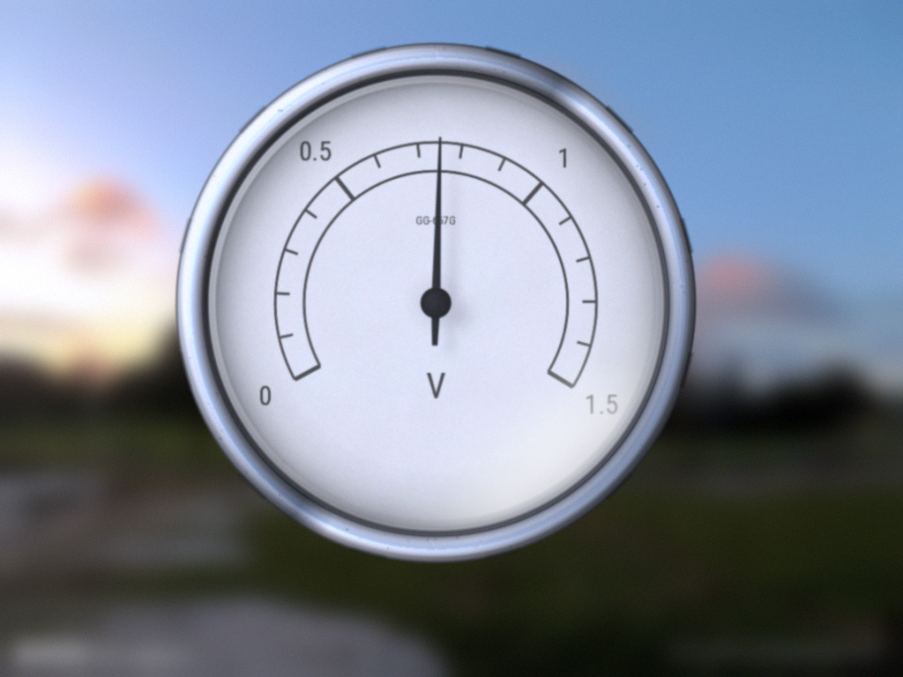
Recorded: {"value": 0.75, "unit": "V"}
